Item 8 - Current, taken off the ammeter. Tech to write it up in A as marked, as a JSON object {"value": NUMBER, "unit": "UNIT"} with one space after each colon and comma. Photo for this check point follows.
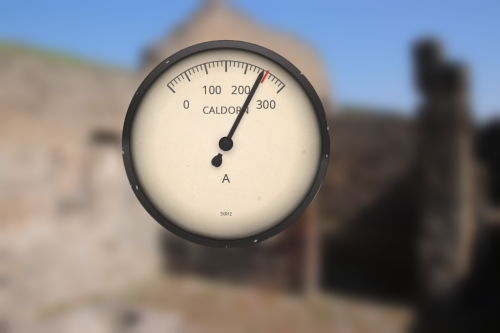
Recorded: {"value": 240, "unit": "A"}
